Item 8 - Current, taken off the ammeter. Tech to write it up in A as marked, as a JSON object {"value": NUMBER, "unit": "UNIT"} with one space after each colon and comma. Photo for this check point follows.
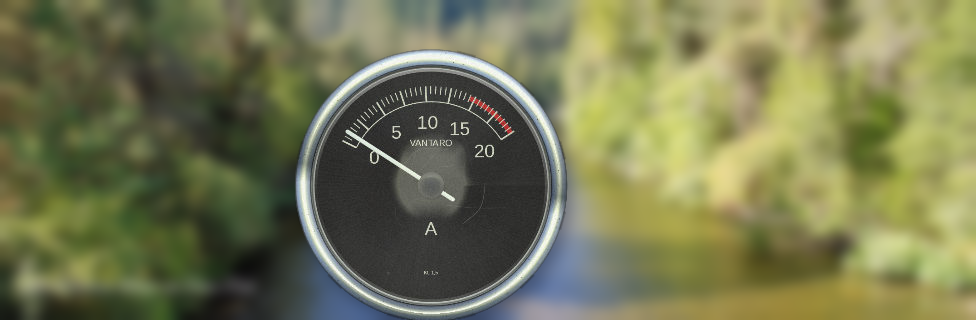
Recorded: {"value": 1, "unit": "A"}
